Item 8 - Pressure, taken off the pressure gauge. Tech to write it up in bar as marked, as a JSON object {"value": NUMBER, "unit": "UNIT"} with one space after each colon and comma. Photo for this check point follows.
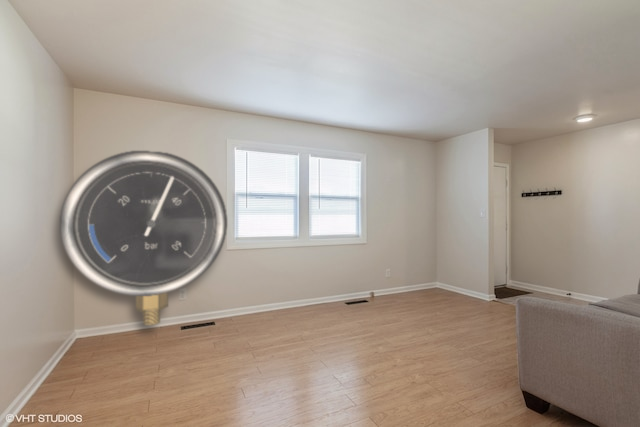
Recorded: {"value": 35, "unit": "bar"}
